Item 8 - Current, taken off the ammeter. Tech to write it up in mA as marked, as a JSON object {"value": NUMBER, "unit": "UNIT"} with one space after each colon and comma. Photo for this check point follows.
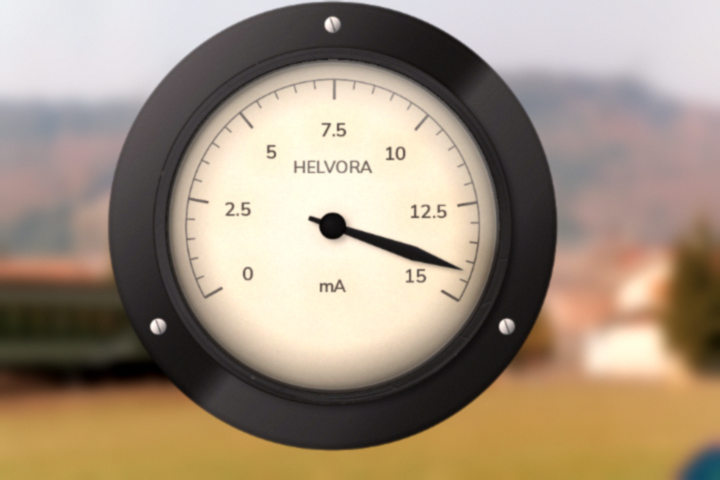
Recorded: {"value": 14.25, "unit": "mA"}
